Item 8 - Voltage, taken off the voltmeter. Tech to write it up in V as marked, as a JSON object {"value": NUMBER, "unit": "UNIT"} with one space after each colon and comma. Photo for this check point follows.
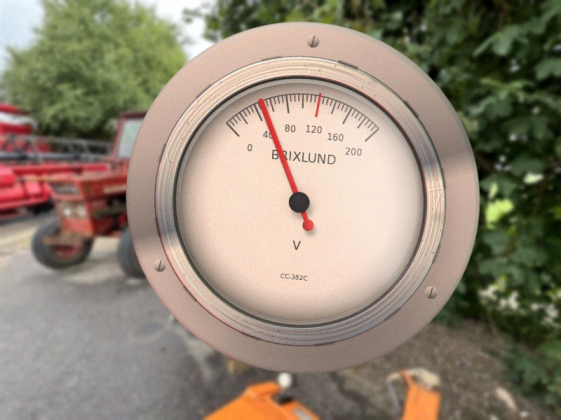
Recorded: {"value": 50, "unit": "V"}
